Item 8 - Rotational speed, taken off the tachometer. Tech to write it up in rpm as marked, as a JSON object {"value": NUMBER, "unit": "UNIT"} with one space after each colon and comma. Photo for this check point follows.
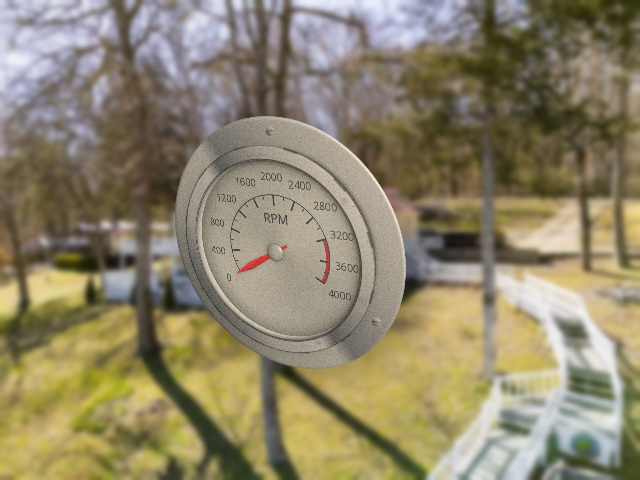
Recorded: {"value": 0, "unit": "rpm"}
